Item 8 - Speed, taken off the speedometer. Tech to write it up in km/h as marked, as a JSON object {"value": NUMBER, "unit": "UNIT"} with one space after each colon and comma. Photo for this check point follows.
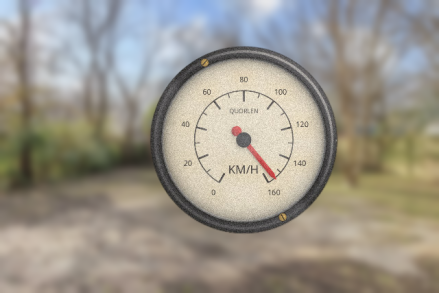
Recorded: {"value": 155, "unit": "km/h"}
